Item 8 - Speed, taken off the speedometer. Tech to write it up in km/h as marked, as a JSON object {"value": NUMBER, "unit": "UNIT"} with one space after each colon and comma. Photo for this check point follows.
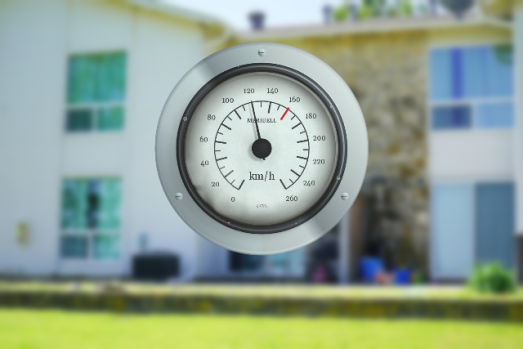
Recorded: {"value": 120, "unit": "km/h"}
